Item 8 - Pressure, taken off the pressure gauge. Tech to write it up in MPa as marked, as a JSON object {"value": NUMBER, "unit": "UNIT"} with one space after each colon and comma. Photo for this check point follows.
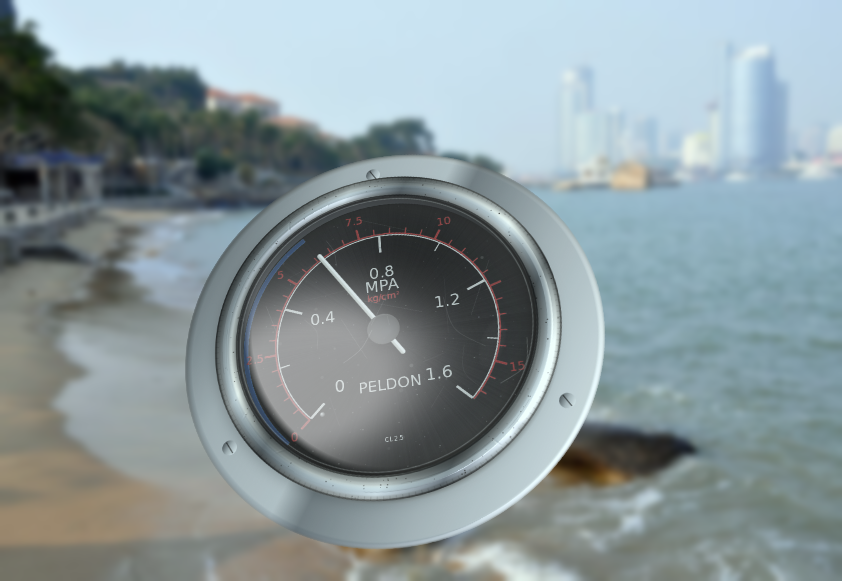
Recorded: {"value": 0.6, "unit": "MPa"}
